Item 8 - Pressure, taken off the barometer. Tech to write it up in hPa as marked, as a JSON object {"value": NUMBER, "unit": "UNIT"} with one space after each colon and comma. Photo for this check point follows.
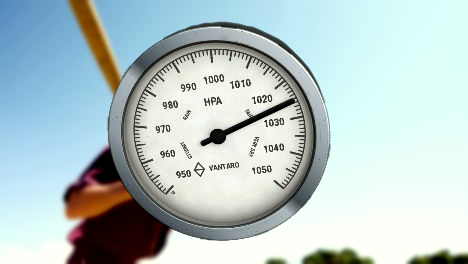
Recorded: {"value": 1025, "unit": "hPa"}
